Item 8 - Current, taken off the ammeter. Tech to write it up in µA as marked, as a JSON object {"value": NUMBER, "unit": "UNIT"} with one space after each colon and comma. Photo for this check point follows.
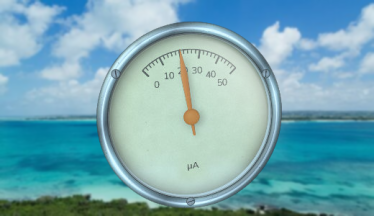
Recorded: {"value": 20, "unit": "µA"}
